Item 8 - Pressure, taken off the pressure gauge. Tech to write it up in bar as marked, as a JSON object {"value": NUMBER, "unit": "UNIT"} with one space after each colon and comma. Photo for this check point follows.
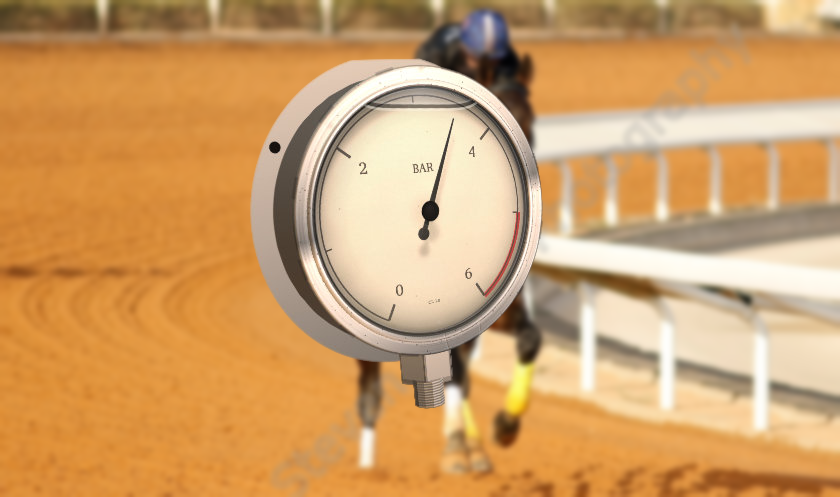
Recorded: {"value": 3.5, "unit": "bar"}
